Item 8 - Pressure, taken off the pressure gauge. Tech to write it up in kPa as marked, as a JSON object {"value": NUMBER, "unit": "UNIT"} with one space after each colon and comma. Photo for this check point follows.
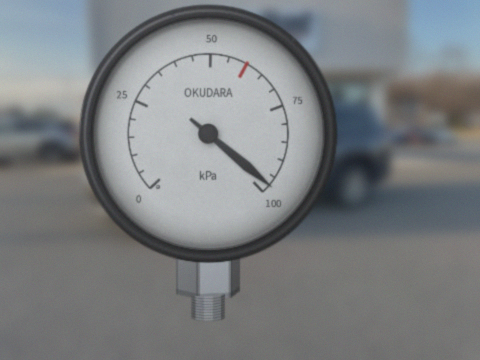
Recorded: {"value": 97.5, "unit": "kPa"}
